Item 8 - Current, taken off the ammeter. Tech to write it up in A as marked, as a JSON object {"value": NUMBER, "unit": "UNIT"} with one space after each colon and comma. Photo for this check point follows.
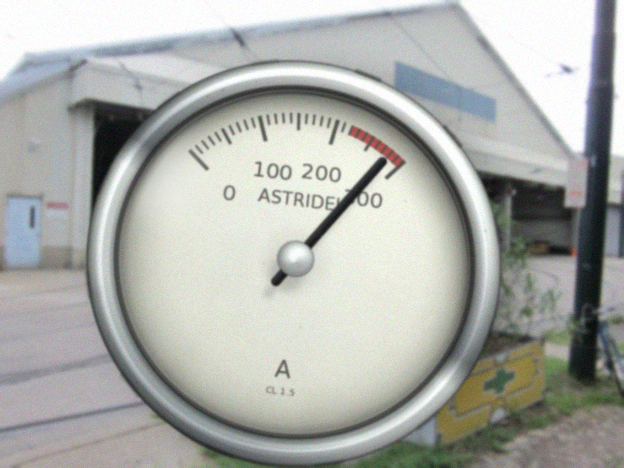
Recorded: {"value": 280, "unit": "A"}
